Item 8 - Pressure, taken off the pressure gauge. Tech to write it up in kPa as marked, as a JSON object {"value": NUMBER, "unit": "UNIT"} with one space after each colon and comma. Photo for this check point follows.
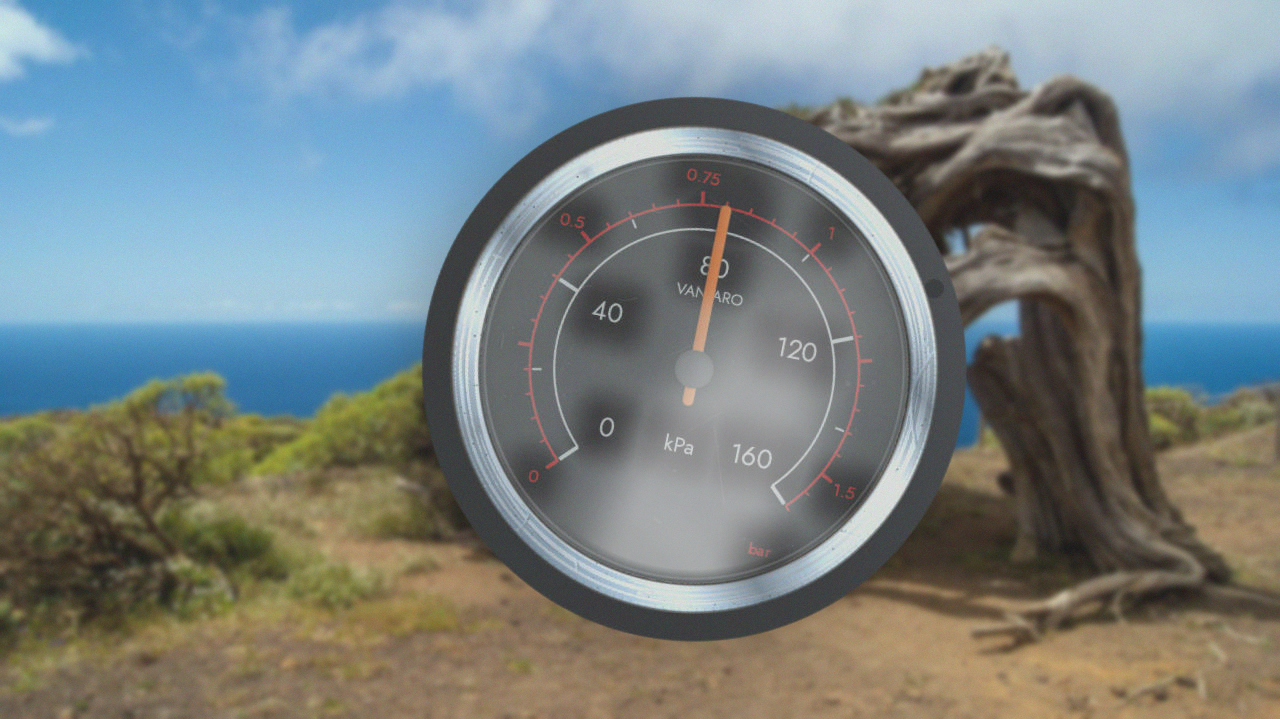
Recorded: {"value": 80, "unit": "kPa"}
